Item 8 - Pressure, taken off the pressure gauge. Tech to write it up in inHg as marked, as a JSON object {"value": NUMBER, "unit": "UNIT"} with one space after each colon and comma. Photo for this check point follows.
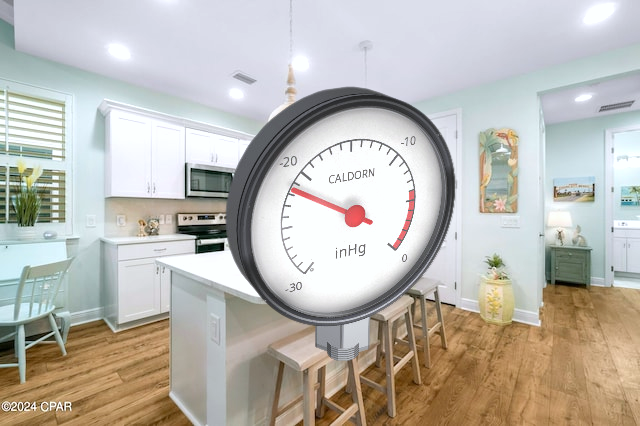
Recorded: {"value": -21.5, "unit": "inHg"}
